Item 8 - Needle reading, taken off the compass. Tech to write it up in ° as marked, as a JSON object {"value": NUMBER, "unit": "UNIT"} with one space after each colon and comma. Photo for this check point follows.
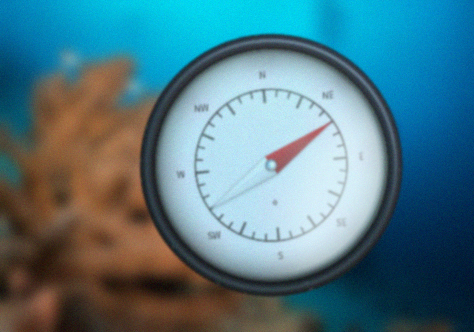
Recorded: {"value": 60, "unit": "°"}
